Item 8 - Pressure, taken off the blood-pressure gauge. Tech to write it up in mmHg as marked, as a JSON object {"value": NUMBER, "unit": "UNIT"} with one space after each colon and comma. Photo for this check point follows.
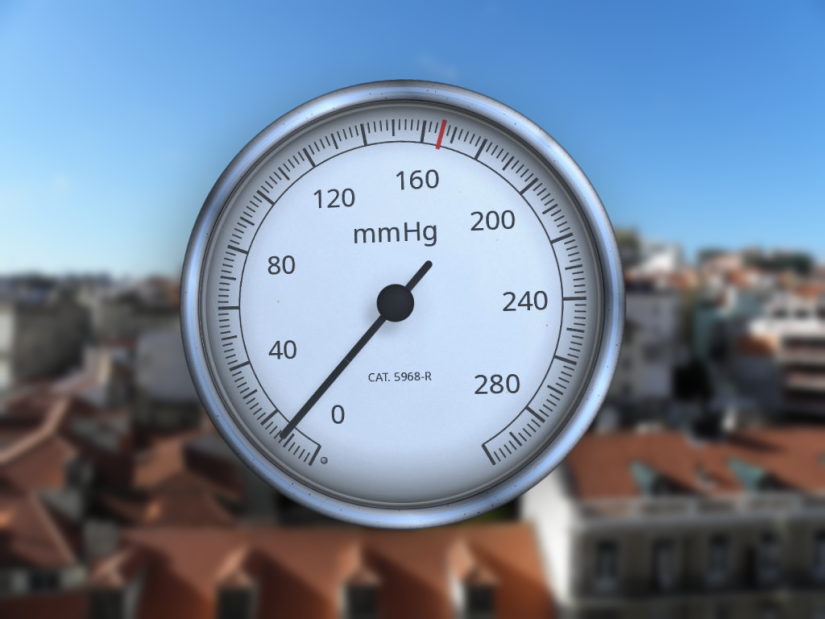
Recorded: {"value": 12, "unit": "mmHg"}
